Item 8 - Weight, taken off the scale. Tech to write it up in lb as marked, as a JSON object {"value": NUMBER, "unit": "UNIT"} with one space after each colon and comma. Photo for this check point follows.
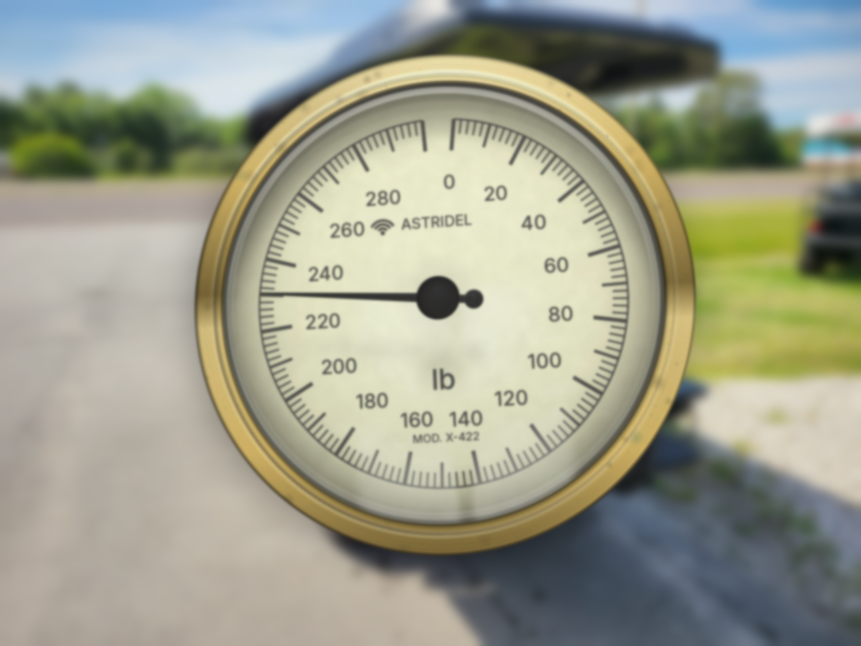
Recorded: {"value": 230, "unit": "lb"}
